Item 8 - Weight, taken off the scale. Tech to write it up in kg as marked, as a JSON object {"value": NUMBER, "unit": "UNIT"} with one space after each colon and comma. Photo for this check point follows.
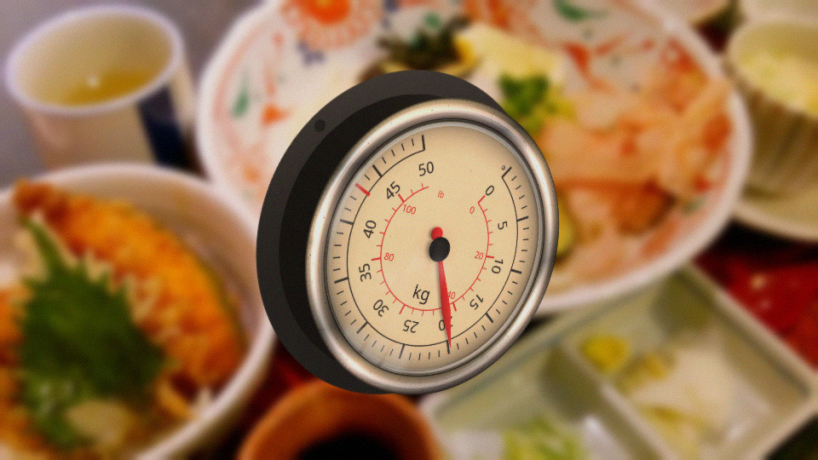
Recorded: {"value": 20, "unit": "kg"}
